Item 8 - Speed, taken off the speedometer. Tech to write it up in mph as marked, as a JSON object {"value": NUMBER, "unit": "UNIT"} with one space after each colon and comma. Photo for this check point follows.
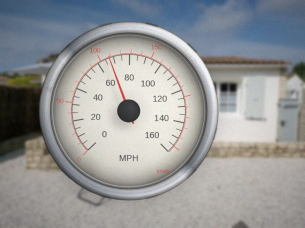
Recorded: {"value": 67.5, "unit": "mph"}
